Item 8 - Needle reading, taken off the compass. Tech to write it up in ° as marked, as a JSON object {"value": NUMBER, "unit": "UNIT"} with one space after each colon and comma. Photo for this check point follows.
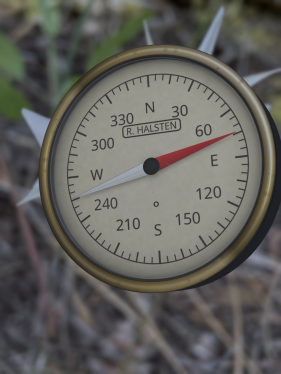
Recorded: {"value": 75, "unit": "°"}
